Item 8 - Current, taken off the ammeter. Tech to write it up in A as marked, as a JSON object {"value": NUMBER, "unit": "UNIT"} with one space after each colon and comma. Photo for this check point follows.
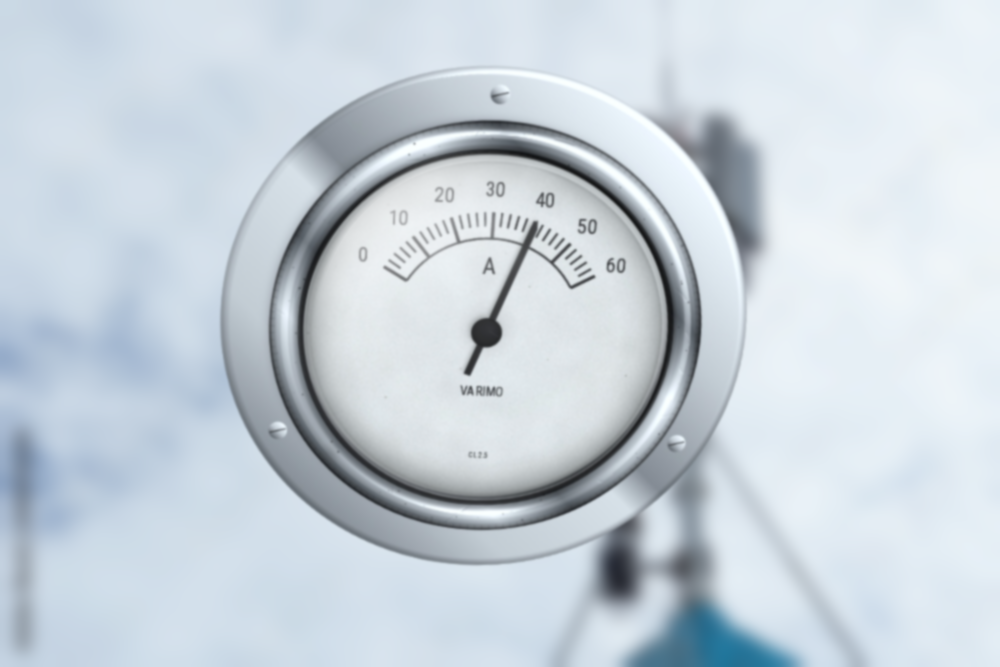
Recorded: {"value": 40, "unit": "A"}
